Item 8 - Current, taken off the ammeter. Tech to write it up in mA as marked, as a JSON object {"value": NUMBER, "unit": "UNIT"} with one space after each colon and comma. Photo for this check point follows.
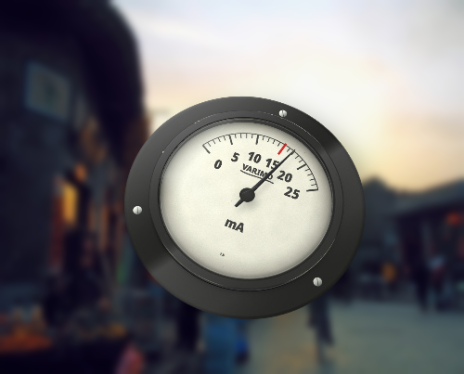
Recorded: {"value": 17, "unit": "mA"}
